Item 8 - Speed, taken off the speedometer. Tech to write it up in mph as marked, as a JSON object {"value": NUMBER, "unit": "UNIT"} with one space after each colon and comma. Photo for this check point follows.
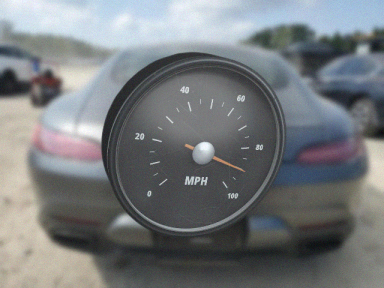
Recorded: {"value": 90, "unit": "mph"}
